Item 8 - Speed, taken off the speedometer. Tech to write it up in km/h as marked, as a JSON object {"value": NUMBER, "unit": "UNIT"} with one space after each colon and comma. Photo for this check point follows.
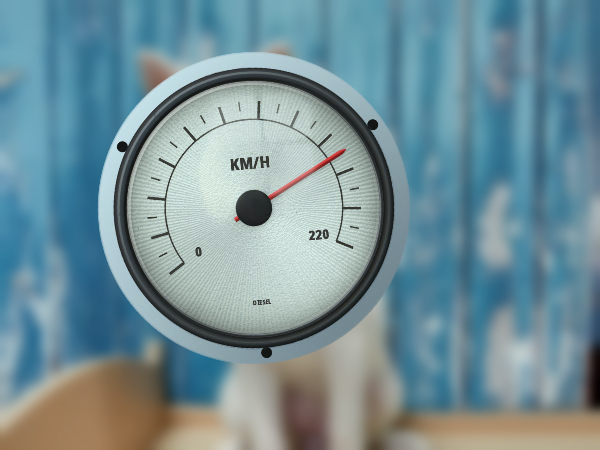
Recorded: {"value": 170, "unit": "km/h"}
